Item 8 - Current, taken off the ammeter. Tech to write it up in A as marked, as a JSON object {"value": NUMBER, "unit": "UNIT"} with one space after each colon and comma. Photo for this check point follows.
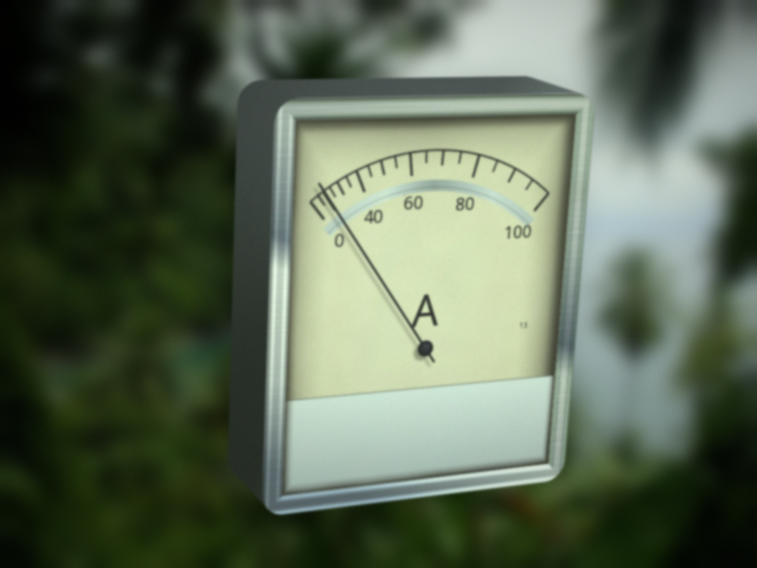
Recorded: {"value": 20, "unit": "A"}
